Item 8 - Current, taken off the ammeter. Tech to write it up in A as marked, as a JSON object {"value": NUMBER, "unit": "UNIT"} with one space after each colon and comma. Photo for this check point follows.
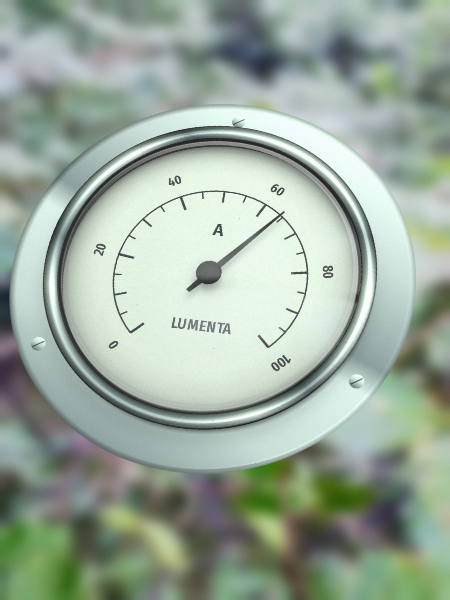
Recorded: {"value": 65, "unit": "A"}
